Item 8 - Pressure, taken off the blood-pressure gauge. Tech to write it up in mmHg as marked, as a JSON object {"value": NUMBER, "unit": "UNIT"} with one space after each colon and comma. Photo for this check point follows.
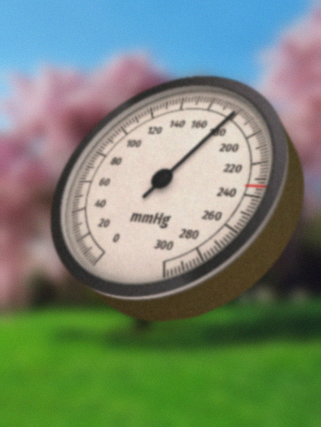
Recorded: {"value": 180, "unit": "mmHg"}
